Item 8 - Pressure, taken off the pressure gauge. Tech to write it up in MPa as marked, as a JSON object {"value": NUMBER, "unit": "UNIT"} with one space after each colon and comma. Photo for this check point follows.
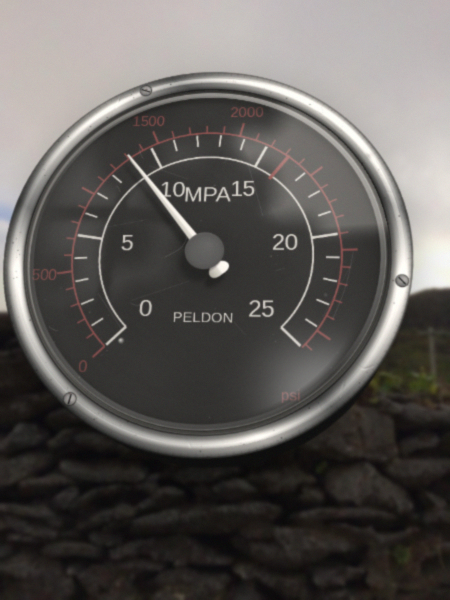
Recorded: {"value": 9, "unit": "MPa"}
